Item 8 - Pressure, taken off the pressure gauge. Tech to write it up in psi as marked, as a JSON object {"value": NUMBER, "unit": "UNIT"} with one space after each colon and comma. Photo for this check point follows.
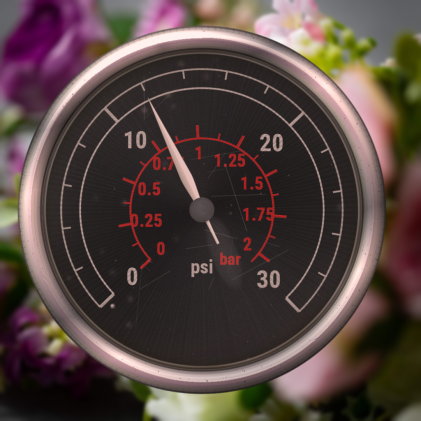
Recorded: {"value": 12, "unit": "psi"}
